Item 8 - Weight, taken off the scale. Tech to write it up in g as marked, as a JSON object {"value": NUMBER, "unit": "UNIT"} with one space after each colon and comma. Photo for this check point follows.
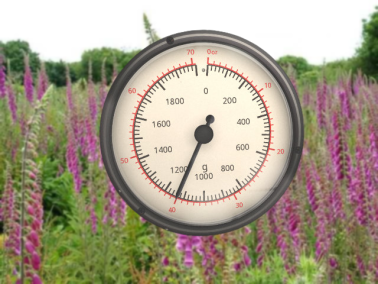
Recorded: {"value": 1140, "unit": "g"}
